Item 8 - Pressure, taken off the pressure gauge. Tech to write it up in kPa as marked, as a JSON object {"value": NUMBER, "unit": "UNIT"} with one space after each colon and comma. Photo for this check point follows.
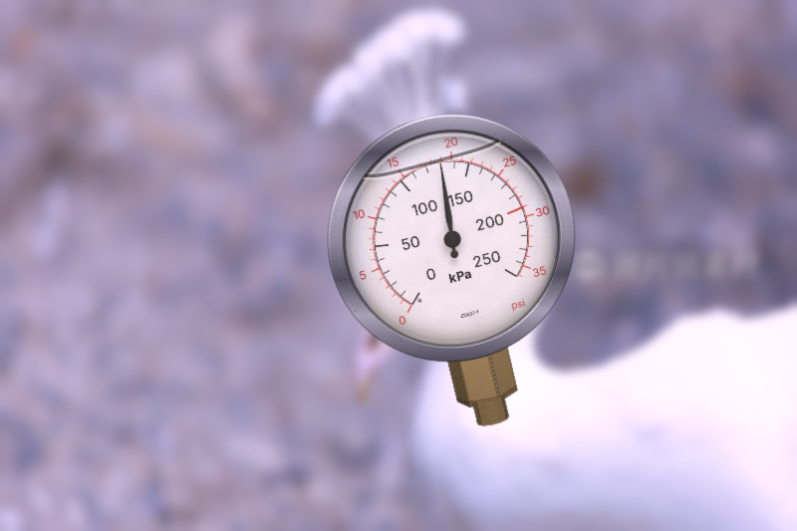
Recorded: {"value": 130, "unit": "kPa"}
